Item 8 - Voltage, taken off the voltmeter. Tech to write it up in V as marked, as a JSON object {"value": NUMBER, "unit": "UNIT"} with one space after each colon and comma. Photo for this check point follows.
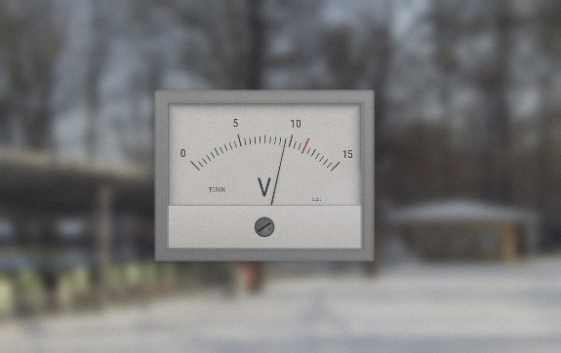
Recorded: {"value": 9.5, "unit": "V"}
